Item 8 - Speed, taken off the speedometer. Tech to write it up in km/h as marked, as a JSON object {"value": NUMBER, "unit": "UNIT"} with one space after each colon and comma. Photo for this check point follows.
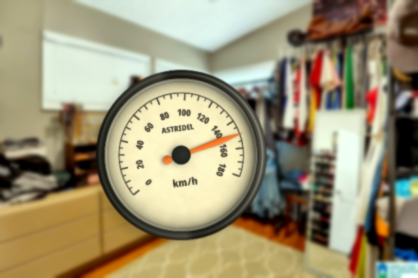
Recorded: {"value": 150, "unit": "km/h"}
